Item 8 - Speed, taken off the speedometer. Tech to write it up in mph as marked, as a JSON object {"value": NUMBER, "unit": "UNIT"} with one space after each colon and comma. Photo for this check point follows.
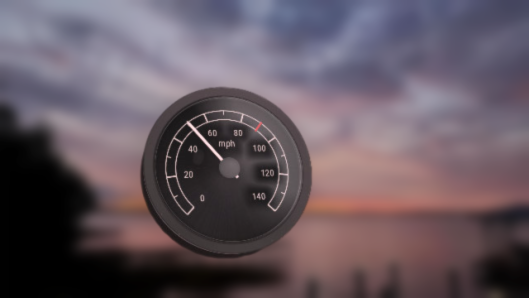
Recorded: {"value": 50, "unit": "mph"}
